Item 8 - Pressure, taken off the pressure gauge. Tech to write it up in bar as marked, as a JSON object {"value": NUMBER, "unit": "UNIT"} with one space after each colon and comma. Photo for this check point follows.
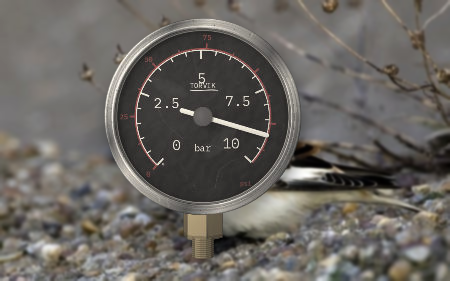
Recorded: {"value": 9, "unit": "bar"}
